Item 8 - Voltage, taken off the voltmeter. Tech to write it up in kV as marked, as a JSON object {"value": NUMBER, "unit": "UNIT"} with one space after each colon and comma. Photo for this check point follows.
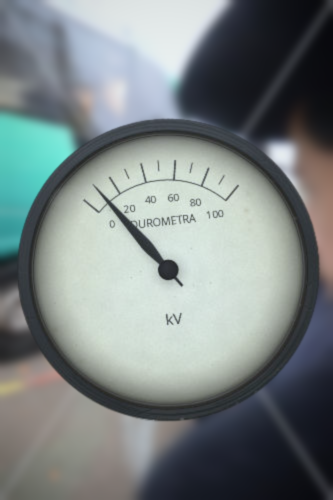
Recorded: {"value": 10, "unit": "kV"}
